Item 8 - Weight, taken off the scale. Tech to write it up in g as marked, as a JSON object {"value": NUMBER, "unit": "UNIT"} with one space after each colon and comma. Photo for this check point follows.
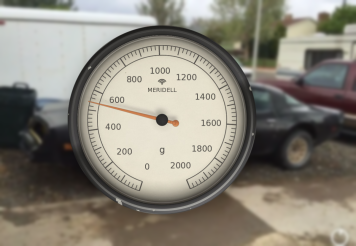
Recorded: {"value": 540, "unit": "g"}
